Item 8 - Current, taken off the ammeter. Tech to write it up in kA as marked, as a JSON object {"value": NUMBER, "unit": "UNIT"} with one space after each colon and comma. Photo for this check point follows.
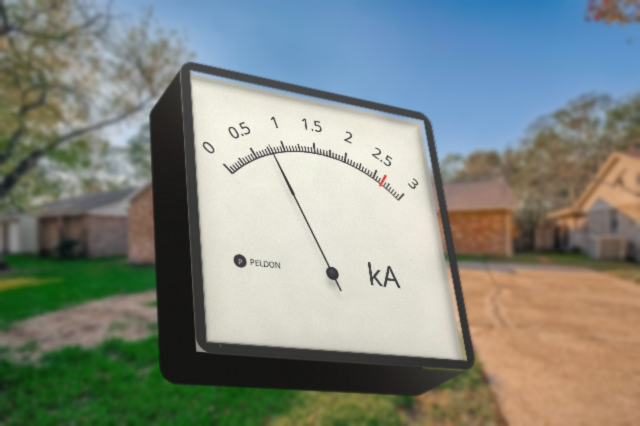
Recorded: {"value": 0.75, "unit": "kA"}
